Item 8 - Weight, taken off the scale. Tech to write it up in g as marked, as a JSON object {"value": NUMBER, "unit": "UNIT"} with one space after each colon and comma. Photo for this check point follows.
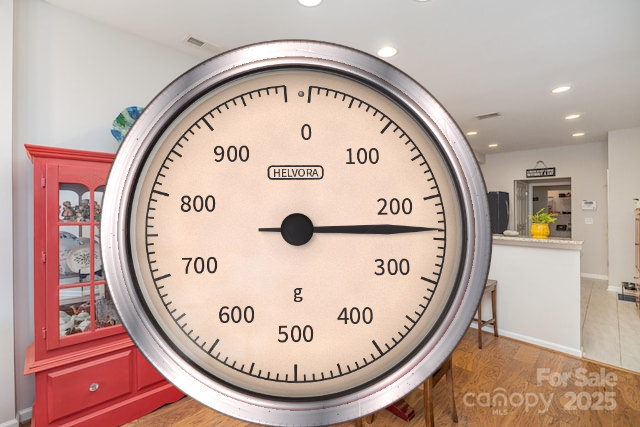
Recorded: {"value": 240, "unit": "g"}
